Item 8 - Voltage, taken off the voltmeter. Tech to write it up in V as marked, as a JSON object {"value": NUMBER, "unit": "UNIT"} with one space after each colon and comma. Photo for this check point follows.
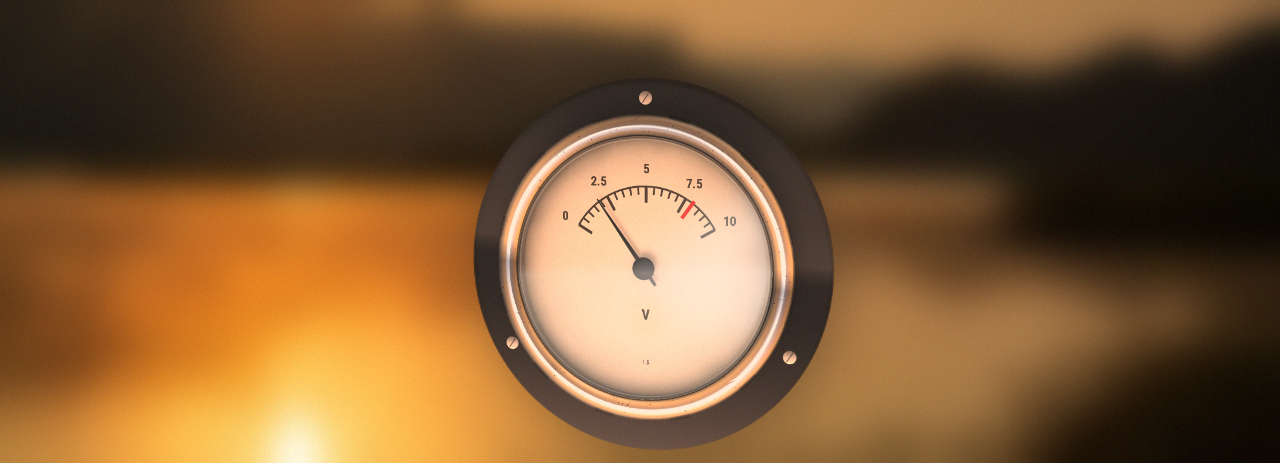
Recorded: {"value": 2, "unit": "V"}
